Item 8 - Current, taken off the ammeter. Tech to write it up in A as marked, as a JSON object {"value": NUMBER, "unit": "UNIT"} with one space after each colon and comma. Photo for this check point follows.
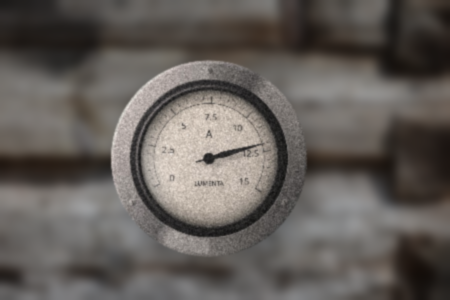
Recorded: {"value": 12, "unit": "A"}
